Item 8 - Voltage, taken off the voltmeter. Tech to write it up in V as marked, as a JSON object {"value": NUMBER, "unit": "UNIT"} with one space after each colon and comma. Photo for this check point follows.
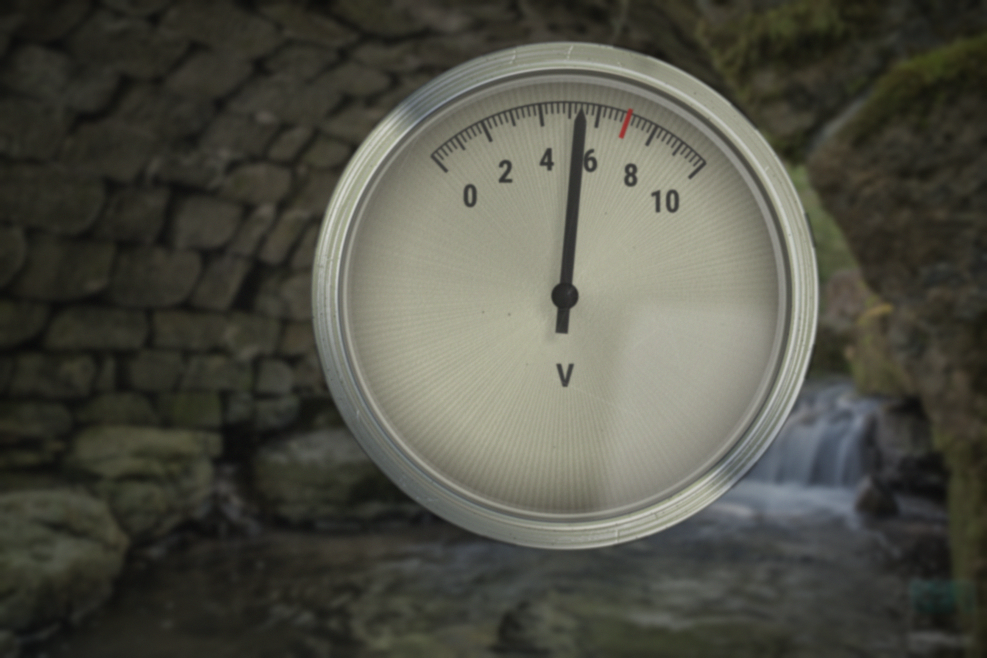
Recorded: {"value": 5.4, "unit": "V"}
